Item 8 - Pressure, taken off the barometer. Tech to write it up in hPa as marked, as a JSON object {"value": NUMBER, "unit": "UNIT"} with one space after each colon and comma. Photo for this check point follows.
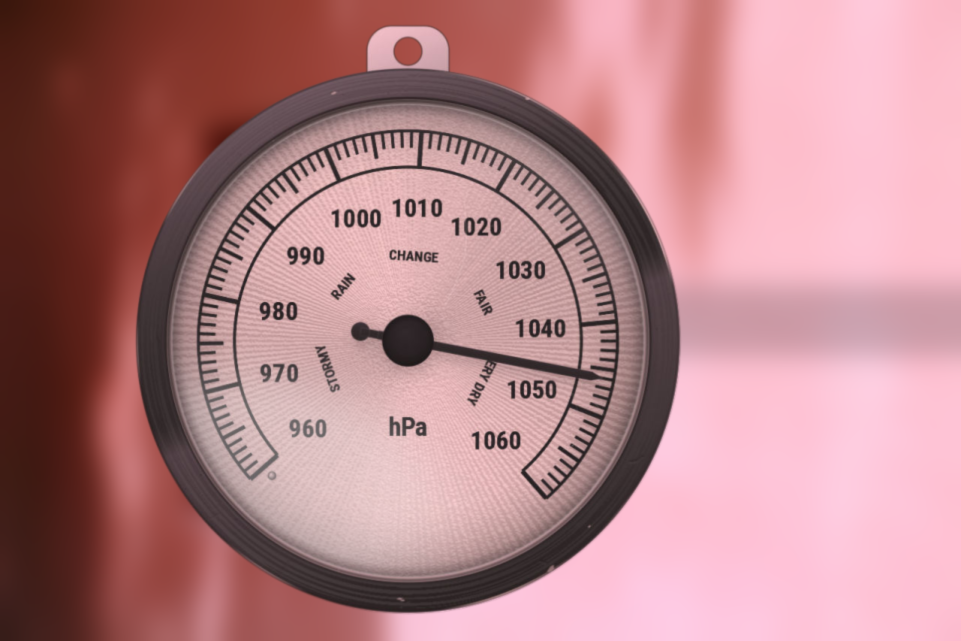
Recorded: {"value": 1046, "unit": "hPa"}
